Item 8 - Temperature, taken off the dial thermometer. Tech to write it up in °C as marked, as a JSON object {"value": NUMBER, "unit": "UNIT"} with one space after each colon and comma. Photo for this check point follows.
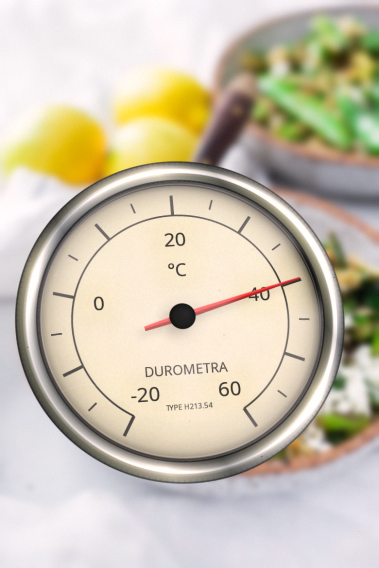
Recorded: {"value": 40, "unit": "°C"}
